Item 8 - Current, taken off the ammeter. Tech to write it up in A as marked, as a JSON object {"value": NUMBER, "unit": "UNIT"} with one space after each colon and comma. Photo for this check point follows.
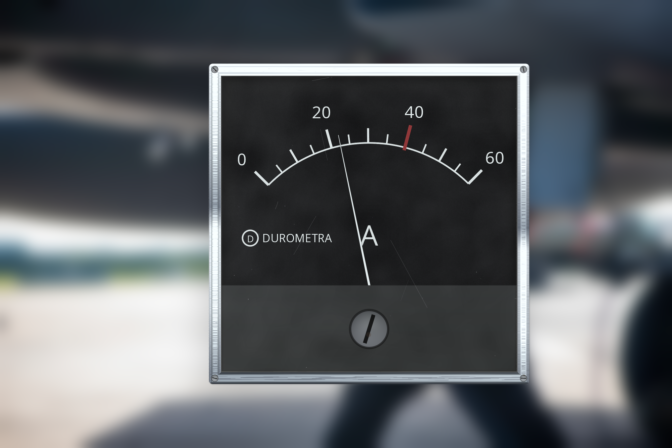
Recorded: {"value": 22.5, "unit": "A"}
